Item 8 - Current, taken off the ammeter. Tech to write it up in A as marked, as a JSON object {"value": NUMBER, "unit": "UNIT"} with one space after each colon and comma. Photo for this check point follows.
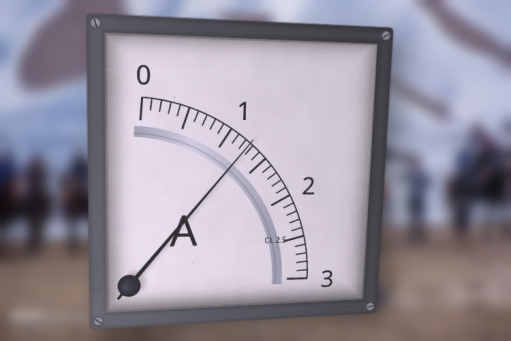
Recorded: {"value": 1.25, "unit": "A"}
